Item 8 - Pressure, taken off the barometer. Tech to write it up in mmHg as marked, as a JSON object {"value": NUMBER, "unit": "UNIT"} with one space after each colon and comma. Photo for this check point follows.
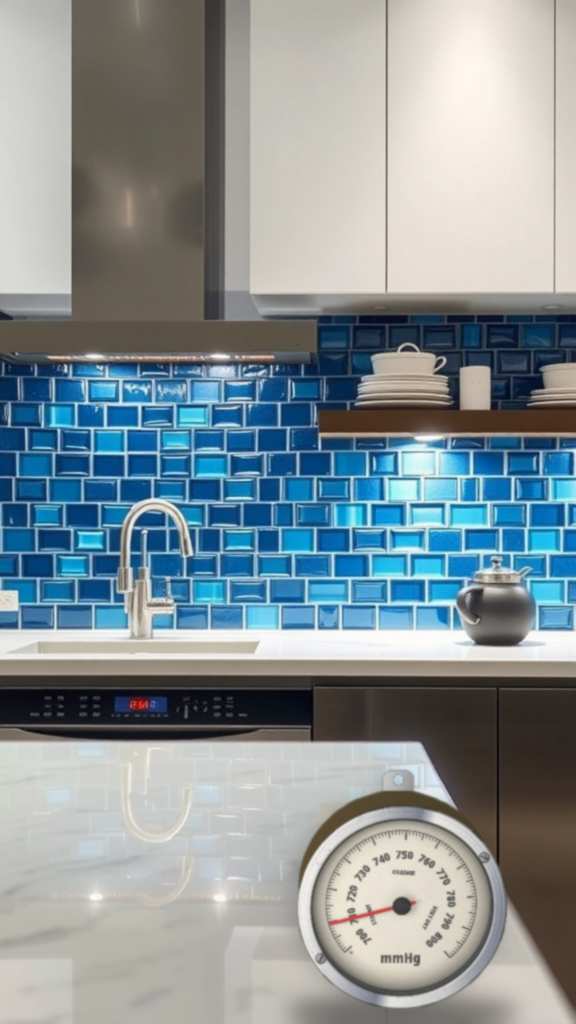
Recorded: {"value": 710, "unit": "mmHg"}
